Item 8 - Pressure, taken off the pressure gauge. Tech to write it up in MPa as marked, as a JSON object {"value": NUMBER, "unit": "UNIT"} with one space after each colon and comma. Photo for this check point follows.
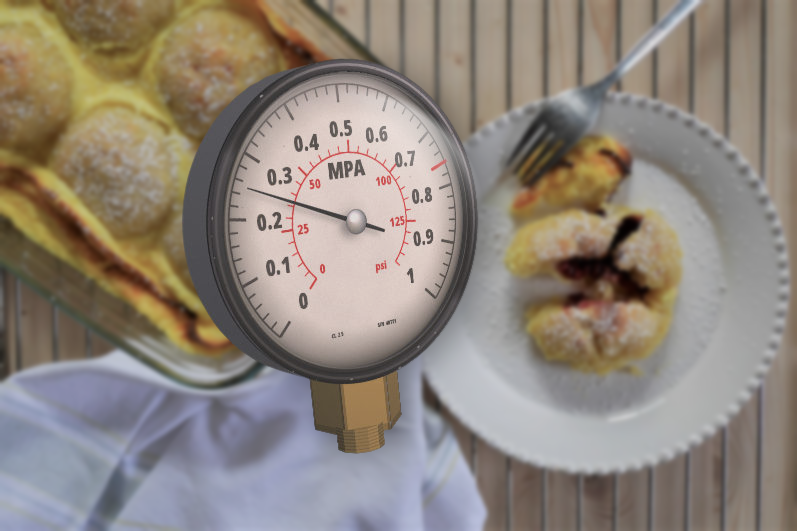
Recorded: {"value": 0.25, "unit": "MPa"}
